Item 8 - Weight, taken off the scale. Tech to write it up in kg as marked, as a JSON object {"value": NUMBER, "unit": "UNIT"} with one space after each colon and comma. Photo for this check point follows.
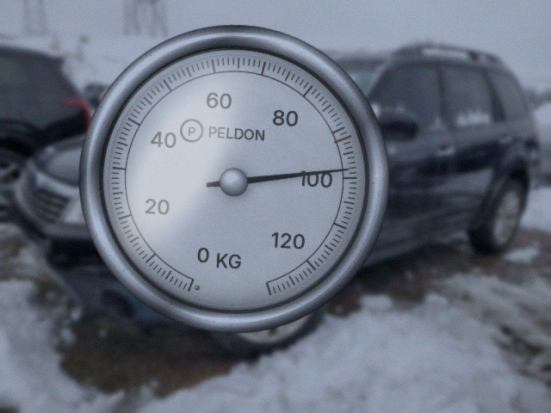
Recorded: {"value": 98, "unit": "kg"}
